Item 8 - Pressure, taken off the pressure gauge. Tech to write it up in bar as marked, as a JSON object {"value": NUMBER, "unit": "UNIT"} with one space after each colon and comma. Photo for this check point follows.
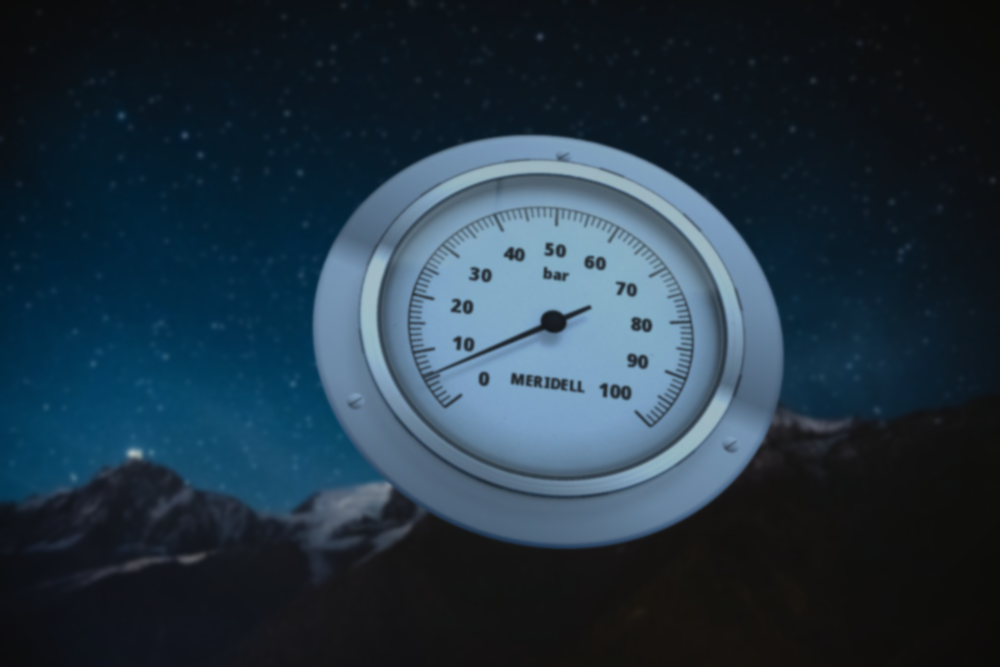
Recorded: {"value": 5, "unit": "bar"}
